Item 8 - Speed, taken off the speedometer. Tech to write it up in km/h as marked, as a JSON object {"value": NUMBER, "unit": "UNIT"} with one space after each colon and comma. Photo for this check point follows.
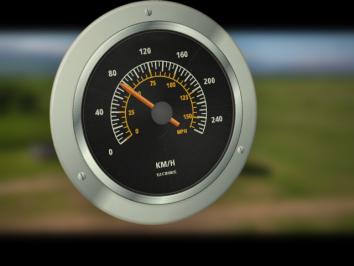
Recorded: {"value": 75, "unit": "km/h"}
